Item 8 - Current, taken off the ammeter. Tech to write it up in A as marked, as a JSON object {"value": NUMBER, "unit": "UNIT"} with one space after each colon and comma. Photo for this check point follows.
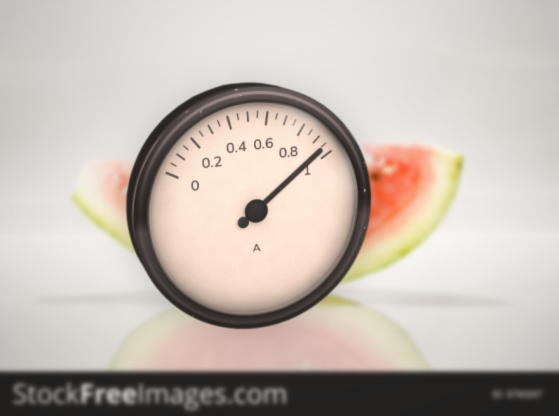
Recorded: {"value": 0.95, "unit": "A"}
